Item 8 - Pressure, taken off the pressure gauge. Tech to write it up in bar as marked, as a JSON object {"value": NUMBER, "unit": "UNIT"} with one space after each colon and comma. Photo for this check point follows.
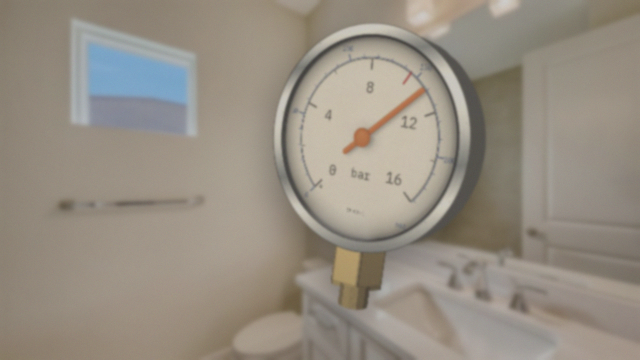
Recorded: {"value": 11, "unit": "bar"}
